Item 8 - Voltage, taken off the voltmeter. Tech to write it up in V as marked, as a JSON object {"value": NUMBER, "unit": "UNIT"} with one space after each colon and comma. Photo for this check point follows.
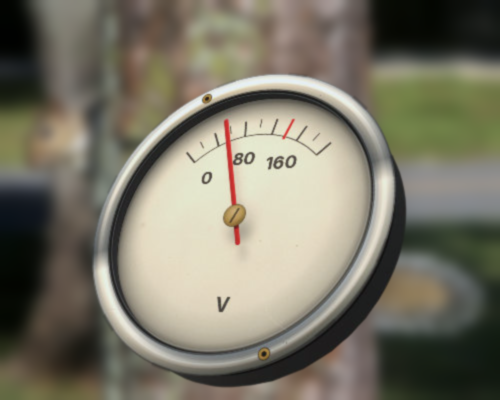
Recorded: {"value": 60, "unit": "V"}
